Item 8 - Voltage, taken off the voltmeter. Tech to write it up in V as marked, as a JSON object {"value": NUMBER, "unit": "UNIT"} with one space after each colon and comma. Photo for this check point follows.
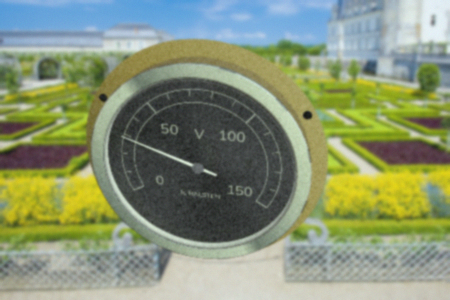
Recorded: {"value": 30, "unit": "V"}
